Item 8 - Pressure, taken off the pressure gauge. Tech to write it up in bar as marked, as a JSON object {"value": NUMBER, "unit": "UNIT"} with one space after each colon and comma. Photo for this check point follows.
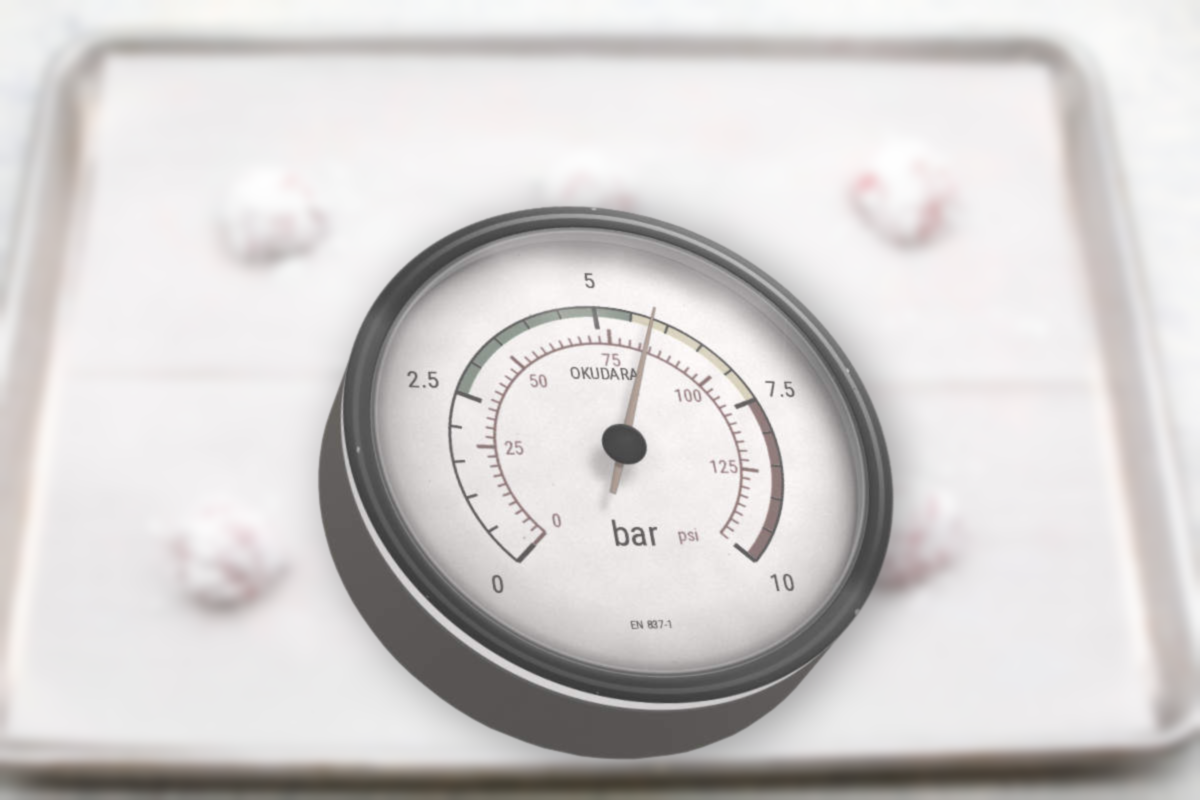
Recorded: {"value": 5.75, "unit": "bar"}
